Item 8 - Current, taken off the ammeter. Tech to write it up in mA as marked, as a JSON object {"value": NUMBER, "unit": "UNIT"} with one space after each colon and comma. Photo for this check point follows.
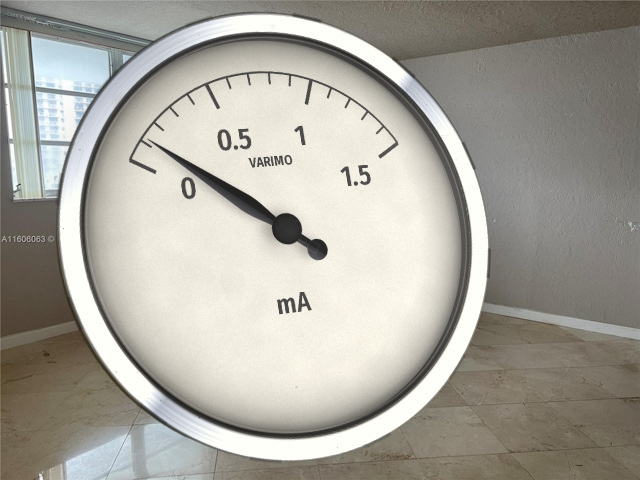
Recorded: {"value": 0.1, "unit": "mA"}
